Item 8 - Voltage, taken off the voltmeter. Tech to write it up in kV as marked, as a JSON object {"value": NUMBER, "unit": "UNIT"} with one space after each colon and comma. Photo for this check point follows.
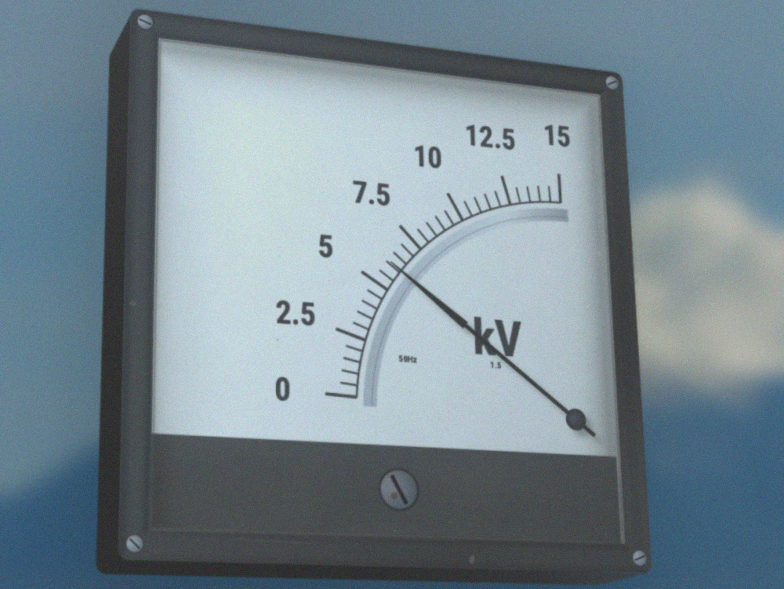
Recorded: {"value": 6, "unit": "kV"}
